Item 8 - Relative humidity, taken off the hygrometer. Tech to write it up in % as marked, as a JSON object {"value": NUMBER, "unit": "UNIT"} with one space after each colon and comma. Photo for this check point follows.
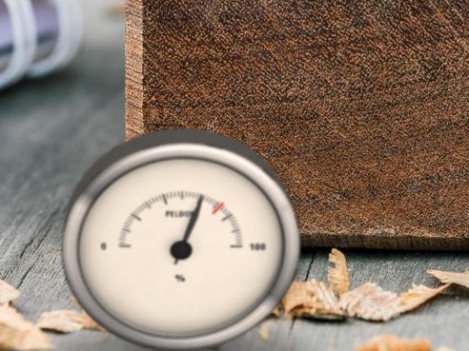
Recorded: {"value": 60, "unit": "%"}
